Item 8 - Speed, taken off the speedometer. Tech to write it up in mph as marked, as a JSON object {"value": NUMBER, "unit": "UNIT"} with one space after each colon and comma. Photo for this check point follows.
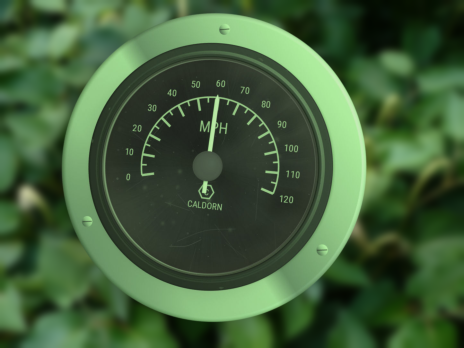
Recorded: {"value": 60, "unit": "mph"}
